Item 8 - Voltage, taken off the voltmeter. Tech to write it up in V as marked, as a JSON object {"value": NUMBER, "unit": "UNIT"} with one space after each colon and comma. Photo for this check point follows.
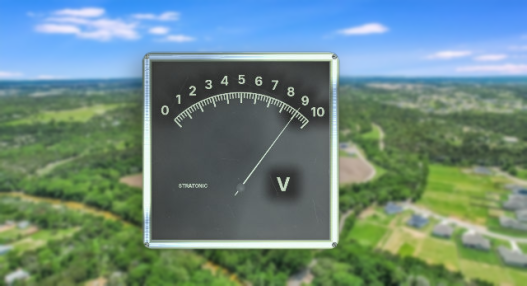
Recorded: {"value": 9, "unit": "V"}
